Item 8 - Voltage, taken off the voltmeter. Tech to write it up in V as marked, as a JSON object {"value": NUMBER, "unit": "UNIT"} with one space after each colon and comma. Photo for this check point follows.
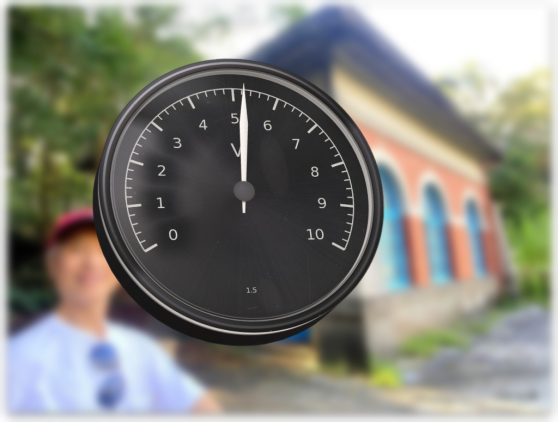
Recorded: {"value": 5.2, "unit": "V"}
